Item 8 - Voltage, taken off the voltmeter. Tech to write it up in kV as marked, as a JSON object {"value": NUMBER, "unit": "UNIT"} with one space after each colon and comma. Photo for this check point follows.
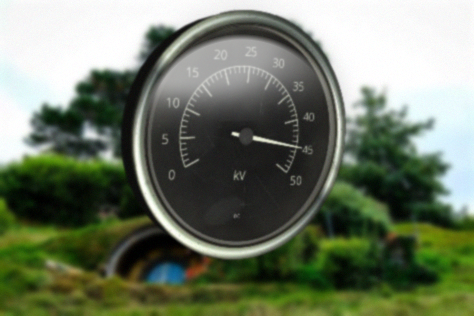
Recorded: {"value": 45, "unit": "kV"}
